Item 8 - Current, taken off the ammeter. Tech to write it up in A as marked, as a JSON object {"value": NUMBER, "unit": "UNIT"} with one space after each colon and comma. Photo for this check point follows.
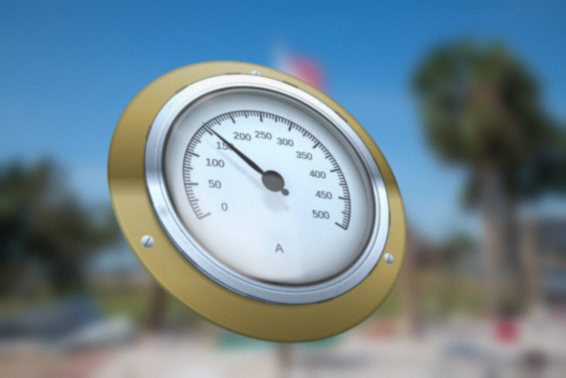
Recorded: {"value": 150, "unit": "A"}
